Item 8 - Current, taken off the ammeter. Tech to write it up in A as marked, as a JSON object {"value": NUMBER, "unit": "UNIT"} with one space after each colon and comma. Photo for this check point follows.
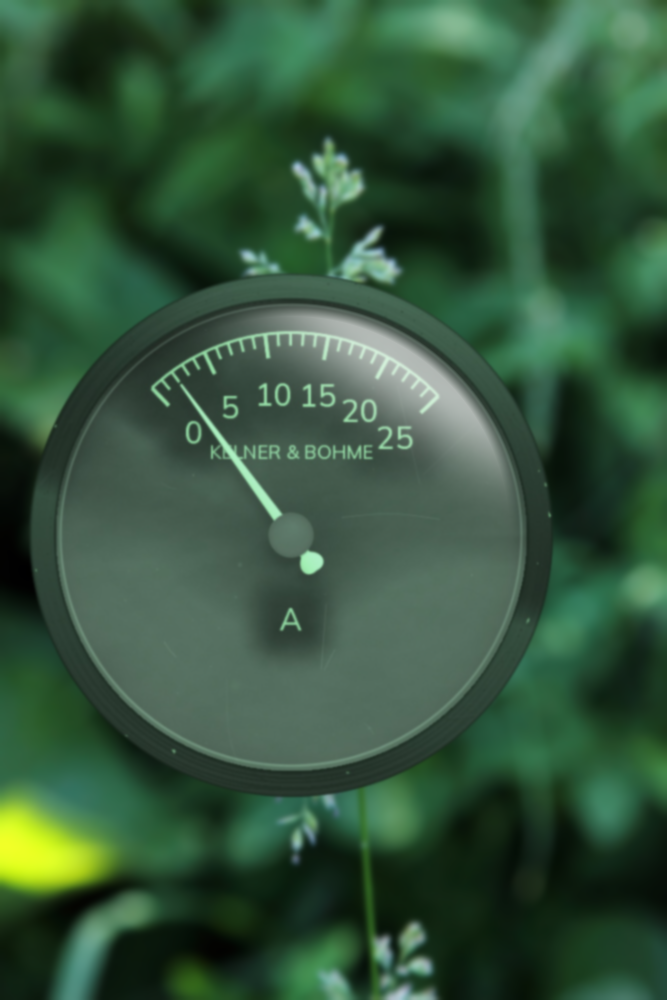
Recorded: {"value": 2, "unit": "A"}
